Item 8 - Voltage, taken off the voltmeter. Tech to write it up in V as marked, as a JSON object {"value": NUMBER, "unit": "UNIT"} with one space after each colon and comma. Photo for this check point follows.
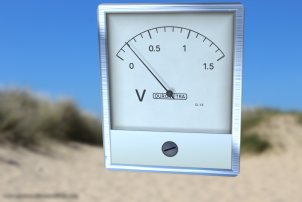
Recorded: {"value": 0.2, "unit": "V"}
